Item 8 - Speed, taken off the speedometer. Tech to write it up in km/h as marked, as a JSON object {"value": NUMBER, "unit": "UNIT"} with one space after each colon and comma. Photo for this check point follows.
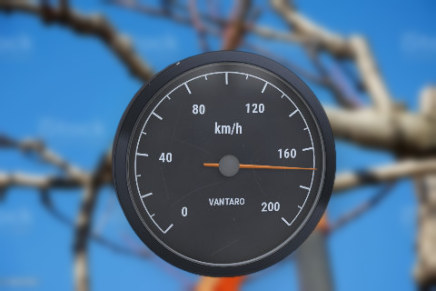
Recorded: {"value": 170, "unit": "km/h"}
